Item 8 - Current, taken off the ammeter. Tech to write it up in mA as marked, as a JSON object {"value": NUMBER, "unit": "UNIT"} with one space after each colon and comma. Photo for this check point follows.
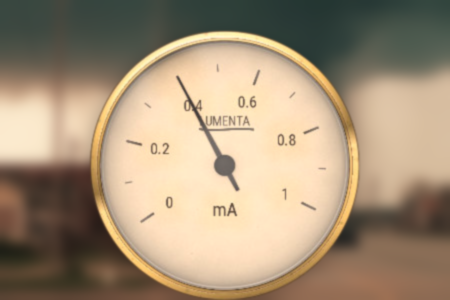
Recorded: {"value": 0.4, "unit": "mA"}
